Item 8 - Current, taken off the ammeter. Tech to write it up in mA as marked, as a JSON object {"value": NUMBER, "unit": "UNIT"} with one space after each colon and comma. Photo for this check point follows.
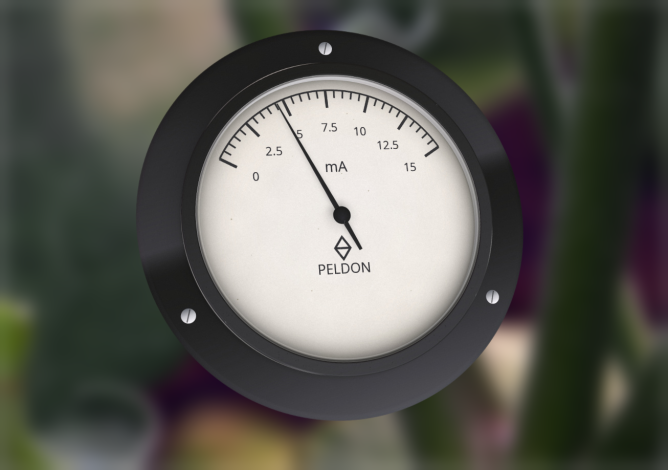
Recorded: {"value": 4.5, "unit": "mA"}
